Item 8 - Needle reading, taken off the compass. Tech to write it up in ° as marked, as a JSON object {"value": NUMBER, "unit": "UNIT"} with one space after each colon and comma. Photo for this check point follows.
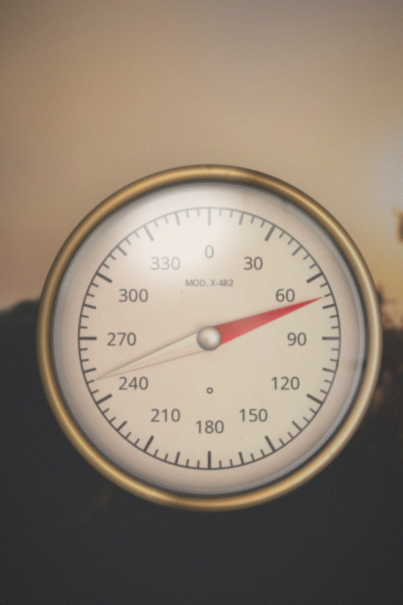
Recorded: {"value": 70, "unit": "°"}
